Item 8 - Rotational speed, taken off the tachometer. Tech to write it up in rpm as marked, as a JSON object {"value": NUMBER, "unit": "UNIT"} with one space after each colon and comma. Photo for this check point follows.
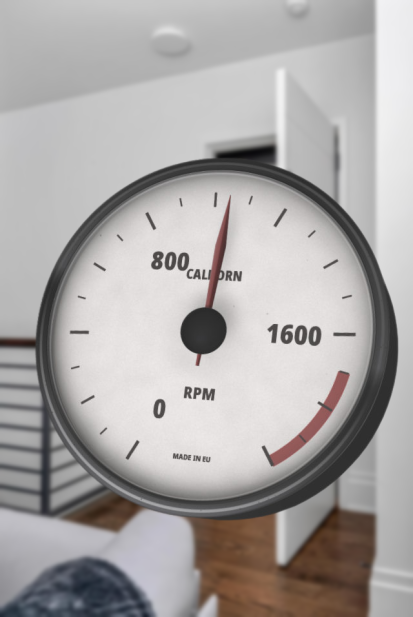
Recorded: {"value": 1050, "unit": "rpm"}
